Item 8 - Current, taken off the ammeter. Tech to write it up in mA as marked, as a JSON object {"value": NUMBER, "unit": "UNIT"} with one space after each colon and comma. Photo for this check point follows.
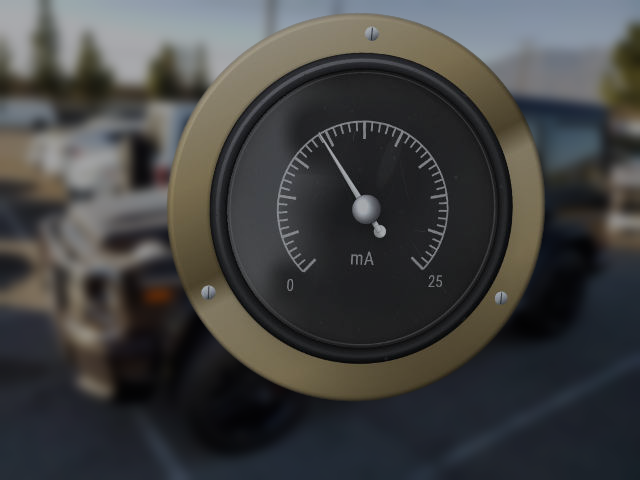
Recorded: {"value": 9.5, "unit": "mA"}
